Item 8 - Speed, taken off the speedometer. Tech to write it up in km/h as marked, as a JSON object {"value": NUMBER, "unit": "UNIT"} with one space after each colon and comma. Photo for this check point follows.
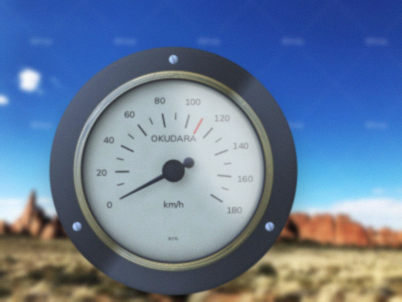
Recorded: {"value": 0, "unit": "km/h"}
